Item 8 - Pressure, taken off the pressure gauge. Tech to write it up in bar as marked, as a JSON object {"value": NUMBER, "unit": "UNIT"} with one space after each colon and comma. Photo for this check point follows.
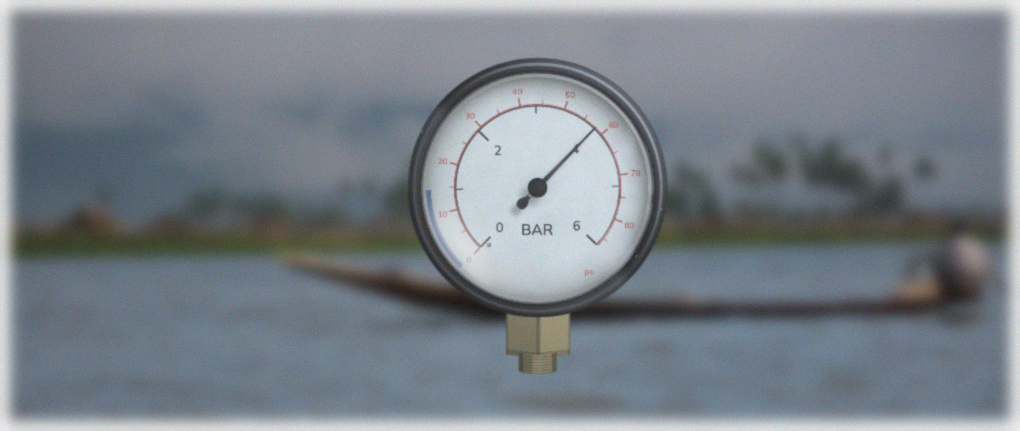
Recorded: {"value": 4, "unit": "bar"}
